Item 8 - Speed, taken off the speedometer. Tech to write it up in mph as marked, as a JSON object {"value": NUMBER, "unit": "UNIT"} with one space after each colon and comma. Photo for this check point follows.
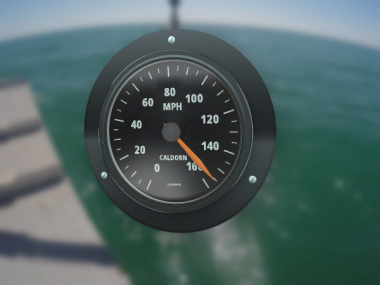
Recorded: {"value": 155, "unit": "mph"}
